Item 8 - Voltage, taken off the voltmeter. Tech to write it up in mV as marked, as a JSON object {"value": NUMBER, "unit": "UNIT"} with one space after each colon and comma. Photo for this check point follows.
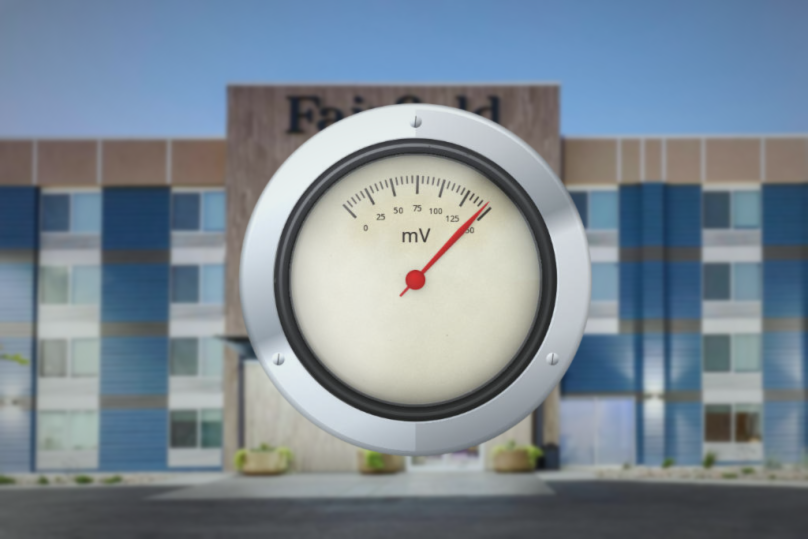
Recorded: {"value": 145, "unit": "mV"}
